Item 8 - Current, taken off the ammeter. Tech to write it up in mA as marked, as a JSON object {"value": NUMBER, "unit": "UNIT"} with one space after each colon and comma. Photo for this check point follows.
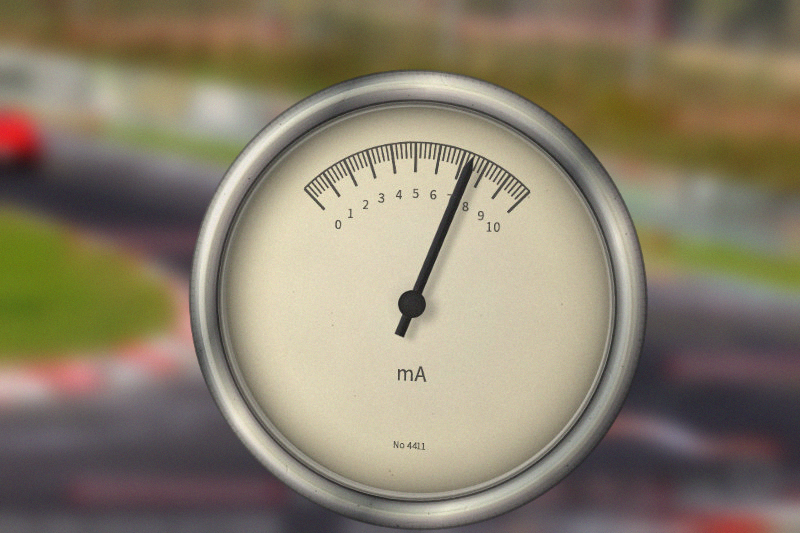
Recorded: {"value": 7.4, "unit": "mA"}
